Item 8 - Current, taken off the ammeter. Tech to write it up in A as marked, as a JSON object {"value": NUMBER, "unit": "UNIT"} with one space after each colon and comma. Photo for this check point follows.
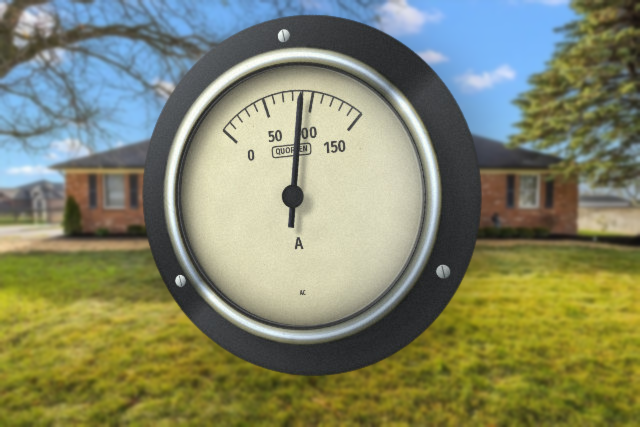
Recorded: {"value": 90, "unit": "A"}
